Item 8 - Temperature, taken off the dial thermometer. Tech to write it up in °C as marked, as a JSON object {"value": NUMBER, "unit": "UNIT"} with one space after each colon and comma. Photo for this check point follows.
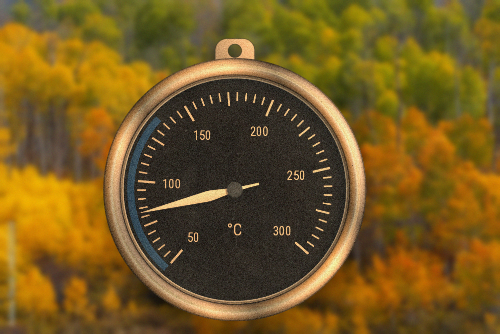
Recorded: {"value": 82.5, "unit": "°C"}
